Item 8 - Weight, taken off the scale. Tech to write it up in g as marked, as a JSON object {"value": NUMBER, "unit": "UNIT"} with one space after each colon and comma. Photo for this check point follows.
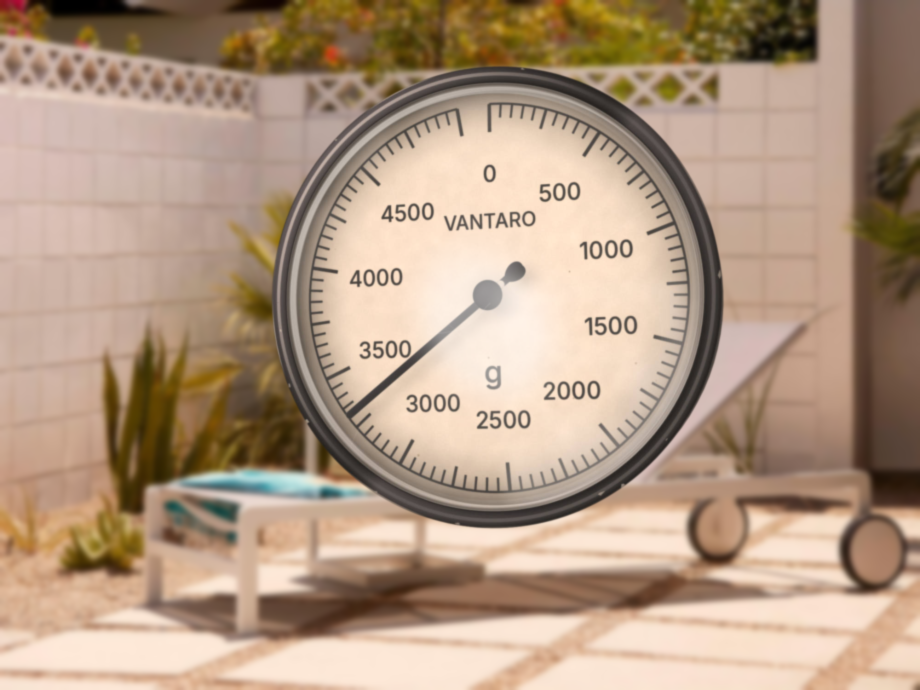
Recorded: {"value": 3300, "unit": "g"}
